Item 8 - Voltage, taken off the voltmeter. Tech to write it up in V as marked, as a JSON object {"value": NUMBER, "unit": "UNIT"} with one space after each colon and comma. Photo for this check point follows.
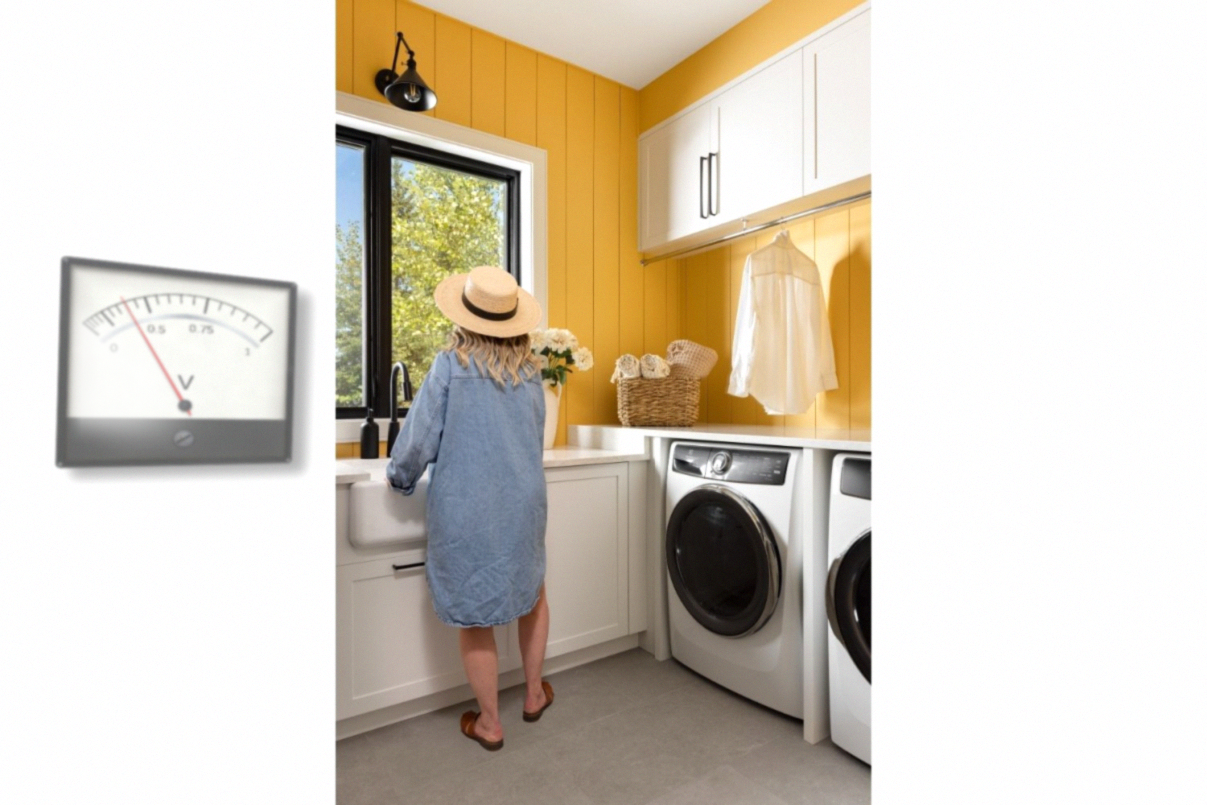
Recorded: {"value": 0.4, "unit": "V"}
